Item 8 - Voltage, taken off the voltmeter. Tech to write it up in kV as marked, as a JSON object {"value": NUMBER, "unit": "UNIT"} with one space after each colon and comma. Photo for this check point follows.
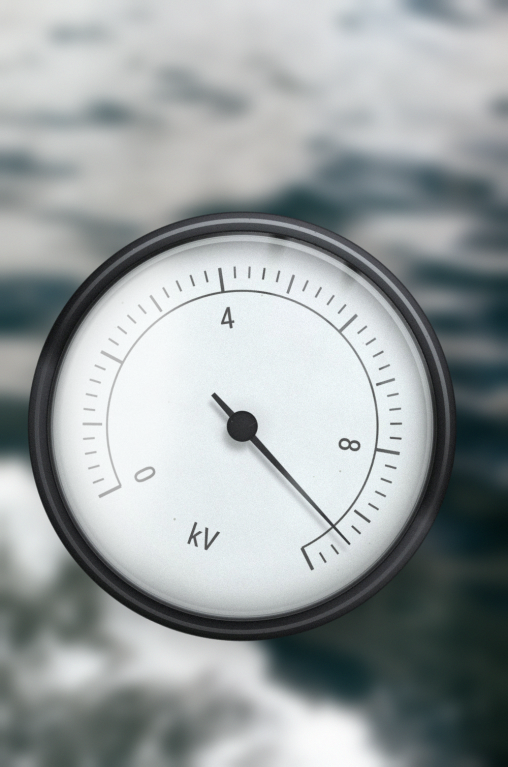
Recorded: {"value": 9.4, "unit": "kV"}
